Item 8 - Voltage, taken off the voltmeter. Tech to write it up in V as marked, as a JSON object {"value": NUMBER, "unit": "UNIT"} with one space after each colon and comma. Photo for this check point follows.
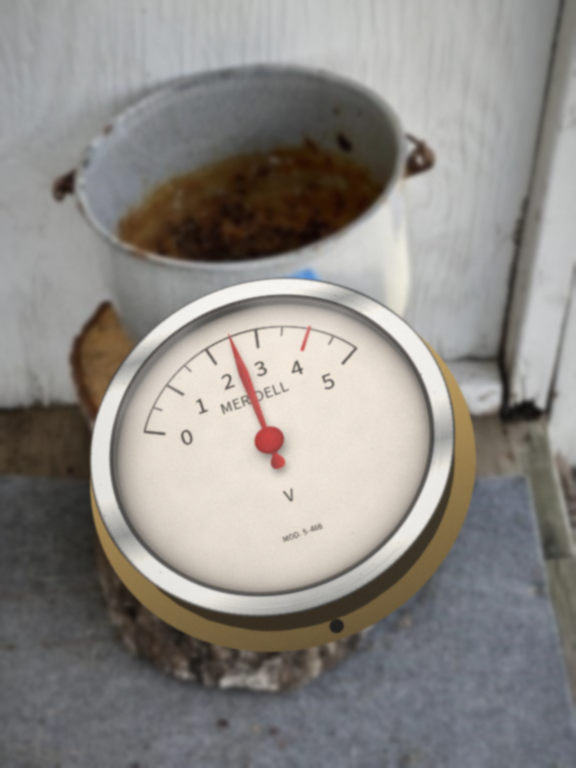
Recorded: {"value": 2.5, "unit": "V"}
